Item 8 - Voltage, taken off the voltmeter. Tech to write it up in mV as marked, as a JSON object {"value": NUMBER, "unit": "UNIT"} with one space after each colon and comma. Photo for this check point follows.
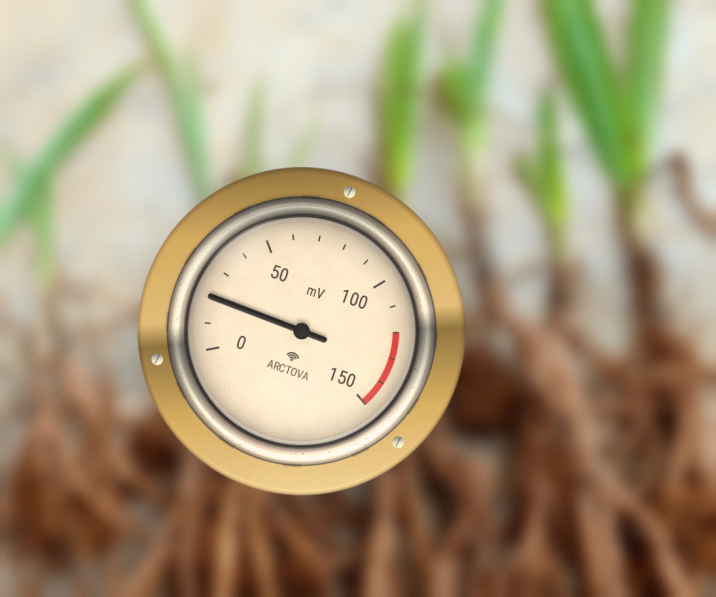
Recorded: {"value": 20, "unit": "mV"}
